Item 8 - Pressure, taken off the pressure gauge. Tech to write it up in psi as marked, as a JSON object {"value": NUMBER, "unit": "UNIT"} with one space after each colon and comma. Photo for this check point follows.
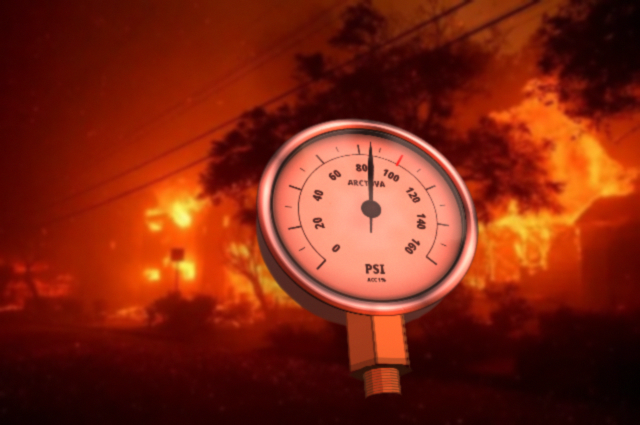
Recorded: {"value": 85, "unit": "psi"}
